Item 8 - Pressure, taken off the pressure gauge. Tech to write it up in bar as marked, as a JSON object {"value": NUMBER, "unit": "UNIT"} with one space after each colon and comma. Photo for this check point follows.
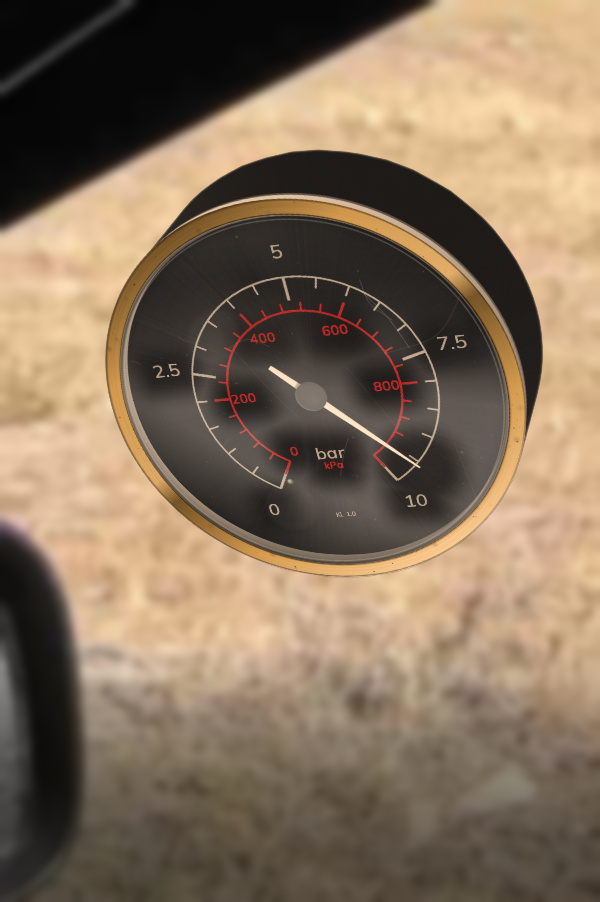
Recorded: {"value": 9.5, "unit": "bar"}
